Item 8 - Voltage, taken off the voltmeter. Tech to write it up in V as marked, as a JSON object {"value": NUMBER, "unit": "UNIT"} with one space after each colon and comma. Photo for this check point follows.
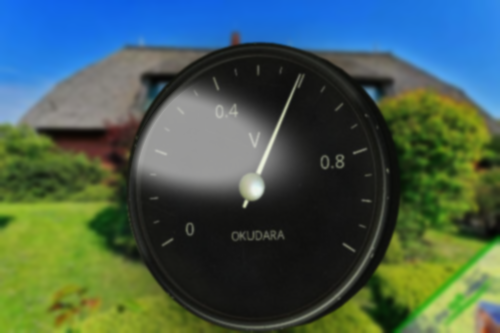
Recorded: {"value": 0.6, "unit": "V"}
